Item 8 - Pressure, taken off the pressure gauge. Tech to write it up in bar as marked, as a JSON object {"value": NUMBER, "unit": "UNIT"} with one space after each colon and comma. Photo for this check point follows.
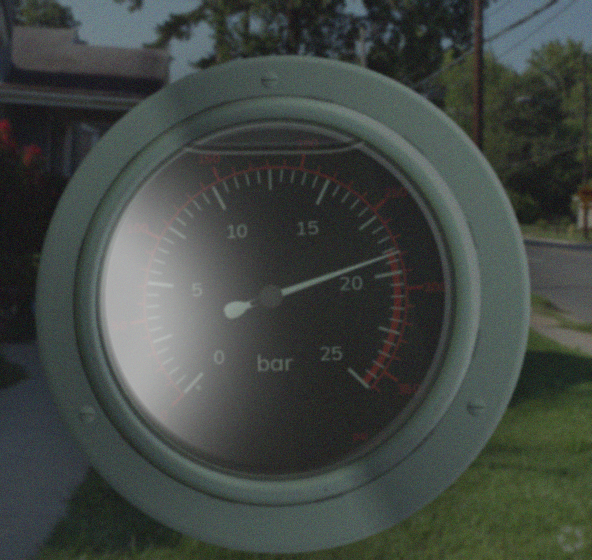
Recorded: {"value": 19.25, "unit": "bar"}
